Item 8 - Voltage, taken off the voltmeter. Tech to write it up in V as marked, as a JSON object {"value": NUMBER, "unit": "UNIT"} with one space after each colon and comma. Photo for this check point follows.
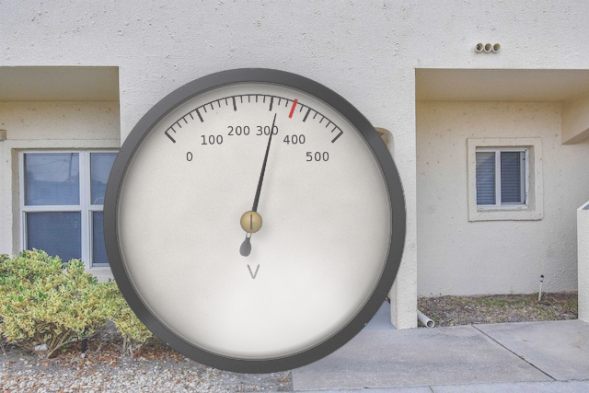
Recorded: {"value": 320, "unit": "V"}
